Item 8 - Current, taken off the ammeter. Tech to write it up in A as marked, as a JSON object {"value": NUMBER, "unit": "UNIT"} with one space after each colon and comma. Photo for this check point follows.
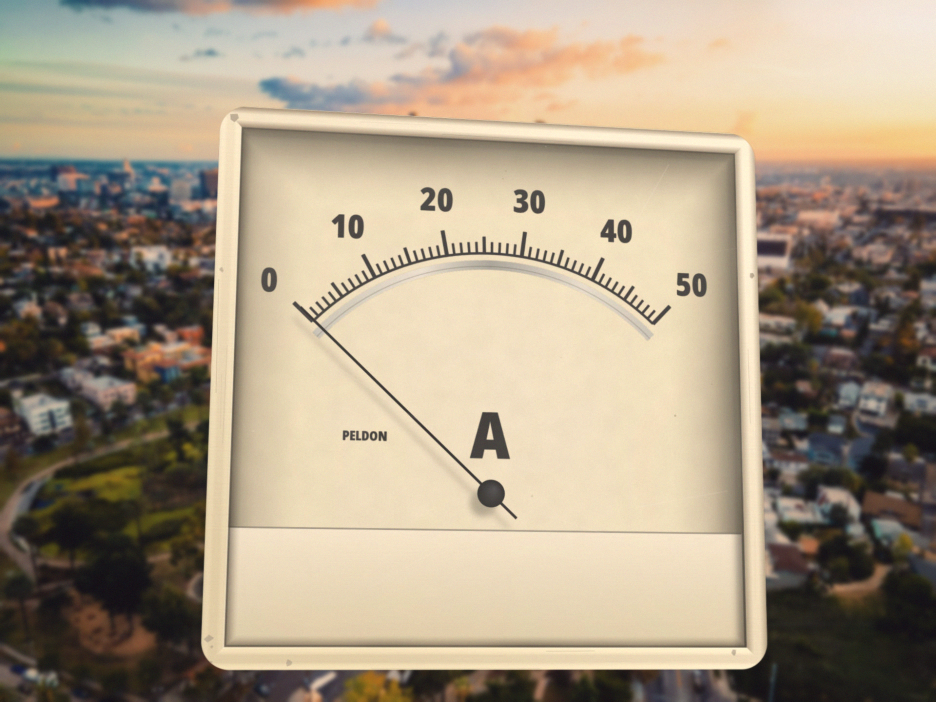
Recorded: {"value": 0, "unit": "A"}
